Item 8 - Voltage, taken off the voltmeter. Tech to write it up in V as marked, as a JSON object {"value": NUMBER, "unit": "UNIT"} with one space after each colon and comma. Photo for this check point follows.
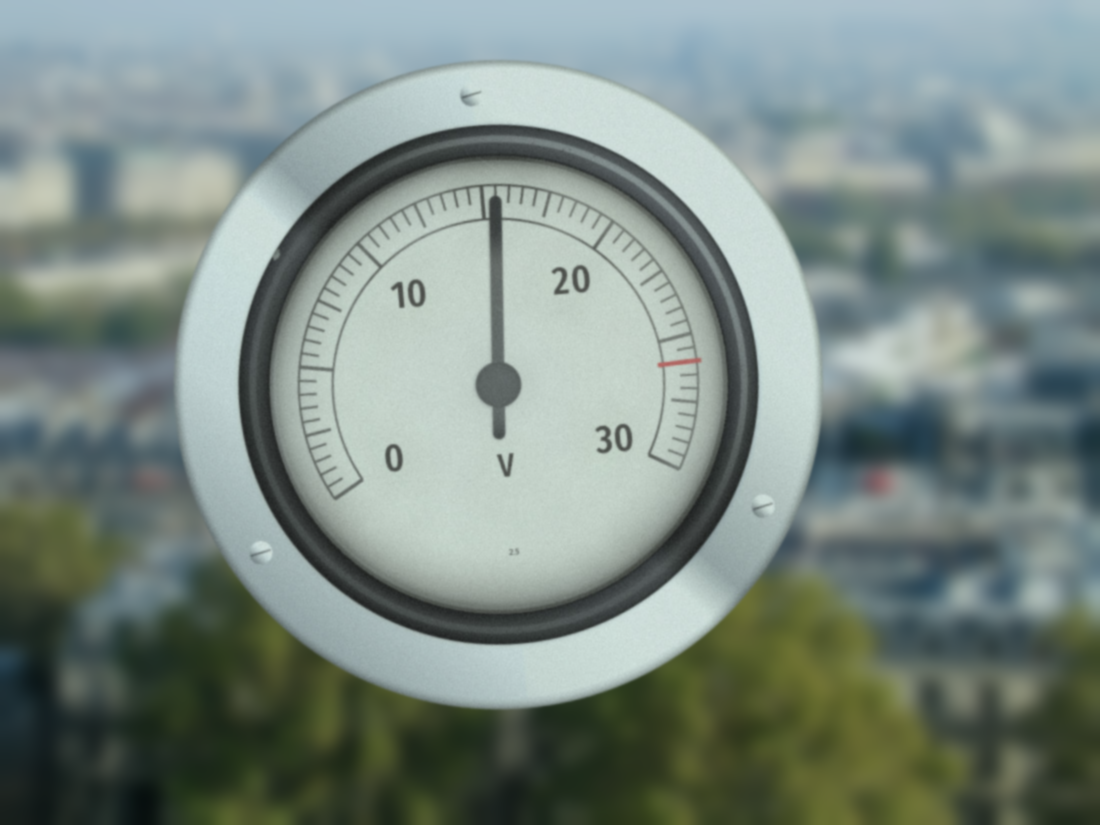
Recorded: {"value": 15.5, "unit": "V"}
